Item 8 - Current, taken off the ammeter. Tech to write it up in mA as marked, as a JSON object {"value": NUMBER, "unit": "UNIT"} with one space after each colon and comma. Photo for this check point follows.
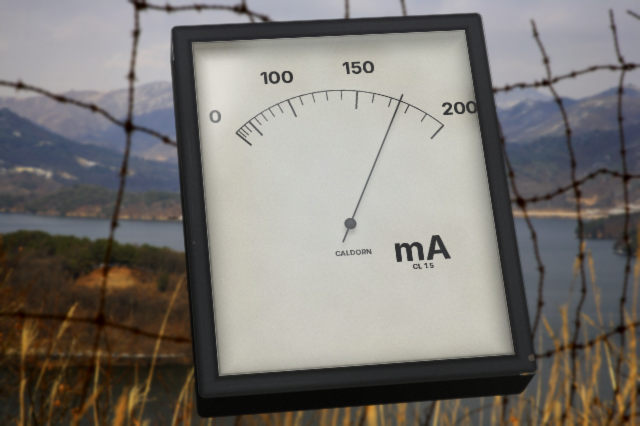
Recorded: {"value": 175, "unit": "mA"}
